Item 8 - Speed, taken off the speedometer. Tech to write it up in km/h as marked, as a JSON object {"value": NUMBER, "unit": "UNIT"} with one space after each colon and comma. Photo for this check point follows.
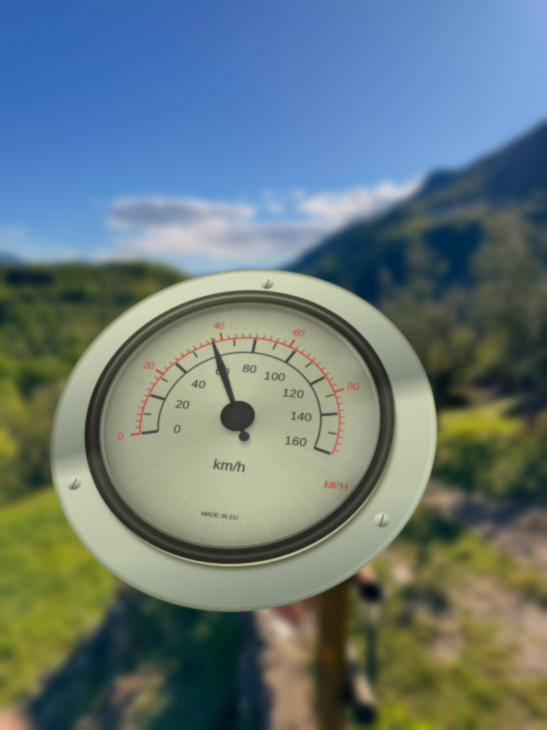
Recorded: {"value": 60, "unit": "km/h"}
